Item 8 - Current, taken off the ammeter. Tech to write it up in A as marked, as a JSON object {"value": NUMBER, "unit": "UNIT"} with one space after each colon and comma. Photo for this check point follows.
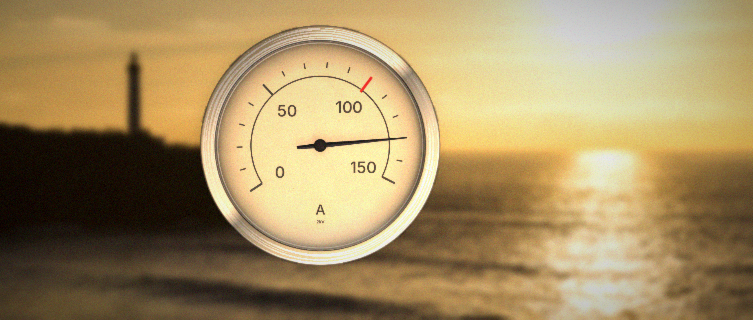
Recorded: {"value": 130, "unit": "A"}
